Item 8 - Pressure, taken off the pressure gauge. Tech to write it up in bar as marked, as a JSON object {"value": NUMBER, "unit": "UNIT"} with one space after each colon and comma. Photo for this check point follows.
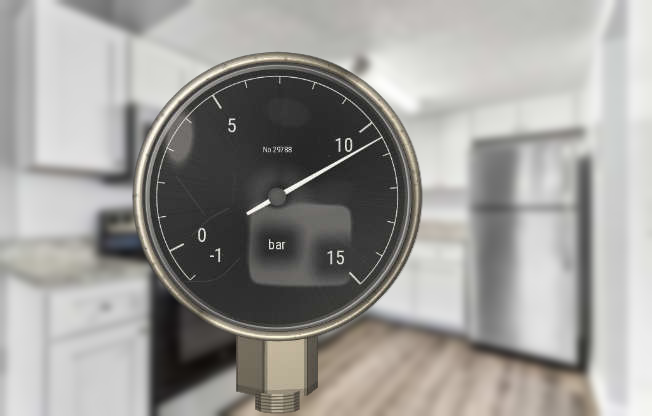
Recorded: {"value": 10.5, "unit": "bar"}
